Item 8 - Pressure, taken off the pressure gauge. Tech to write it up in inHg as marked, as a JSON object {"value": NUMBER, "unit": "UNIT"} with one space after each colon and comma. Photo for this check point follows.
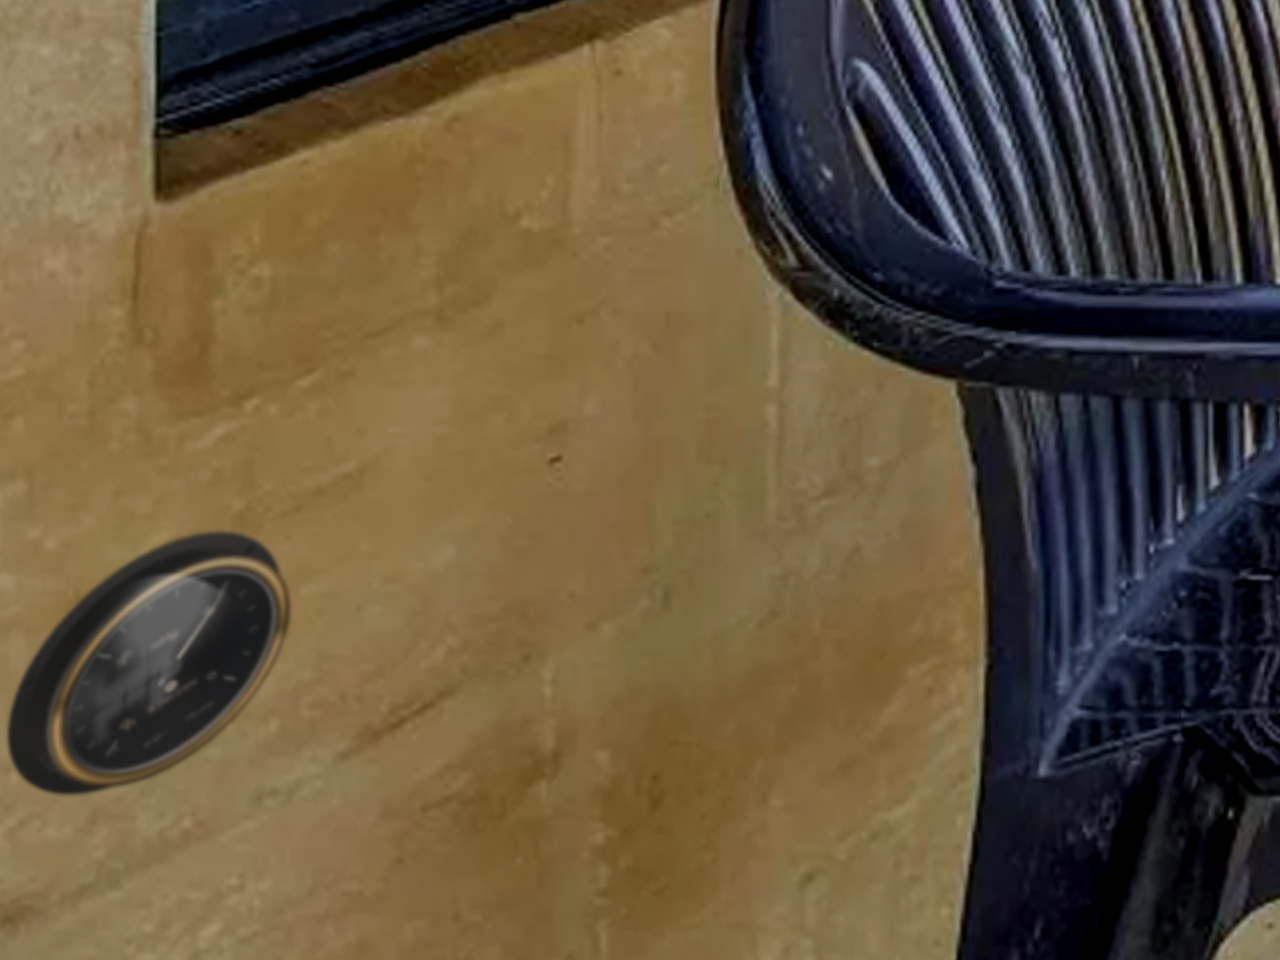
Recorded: {"value": -10, "unit": "inHg"}
